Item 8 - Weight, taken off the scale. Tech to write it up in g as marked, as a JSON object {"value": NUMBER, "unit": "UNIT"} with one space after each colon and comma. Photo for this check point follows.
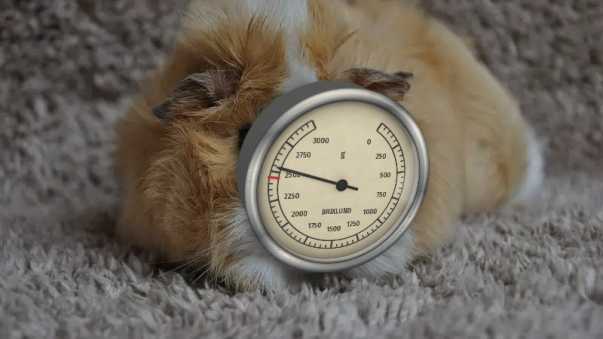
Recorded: {"value": 2550, "unit": "g"}
